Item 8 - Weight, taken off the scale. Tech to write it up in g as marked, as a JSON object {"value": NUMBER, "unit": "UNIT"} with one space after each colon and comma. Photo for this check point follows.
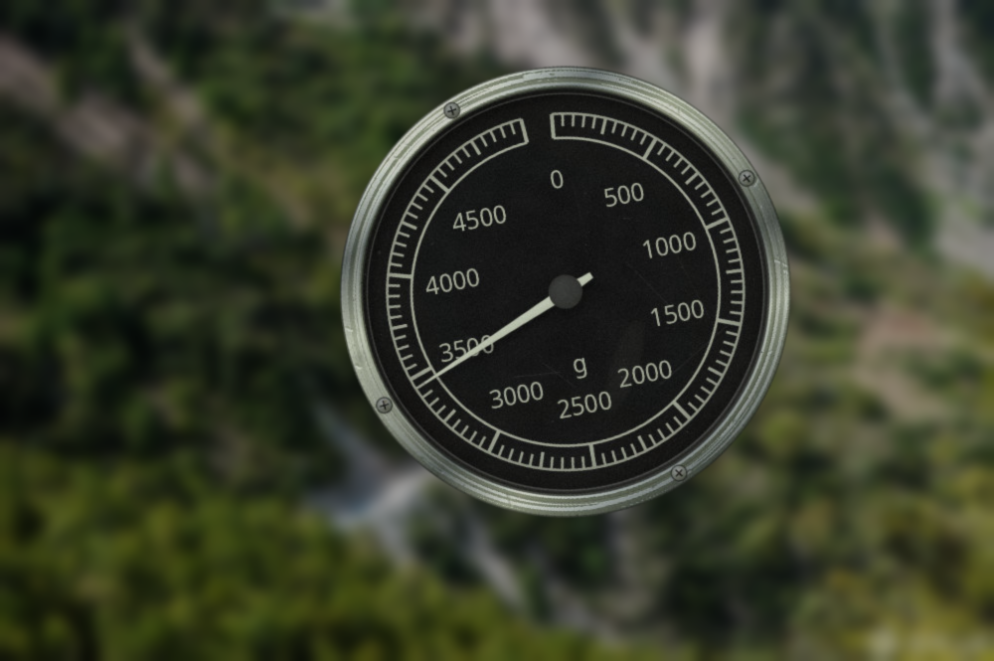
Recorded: {"value": 3450, "unit": "g"}
